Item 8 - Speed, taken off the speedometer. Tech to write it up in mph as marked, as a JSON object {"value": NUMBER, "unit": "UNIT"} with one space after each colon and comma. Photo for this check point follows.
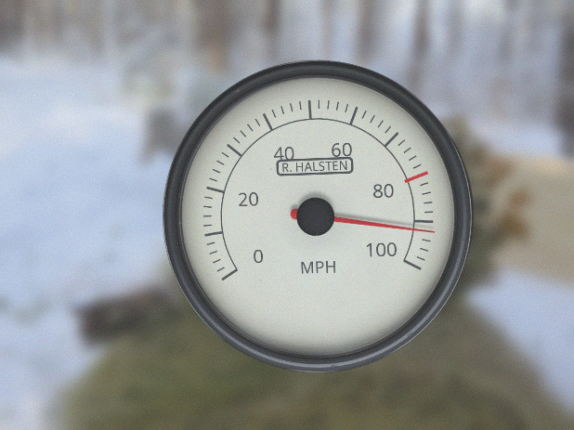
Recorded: {"value": 92, "unit": "mph"}
